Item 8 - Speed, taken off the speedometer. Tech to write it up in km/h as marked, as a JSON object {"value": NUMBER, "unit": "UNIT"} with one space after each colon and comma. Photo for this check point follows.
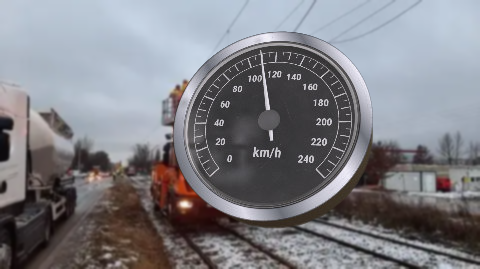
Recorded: {"value": 110, "unit": "km/h"}
